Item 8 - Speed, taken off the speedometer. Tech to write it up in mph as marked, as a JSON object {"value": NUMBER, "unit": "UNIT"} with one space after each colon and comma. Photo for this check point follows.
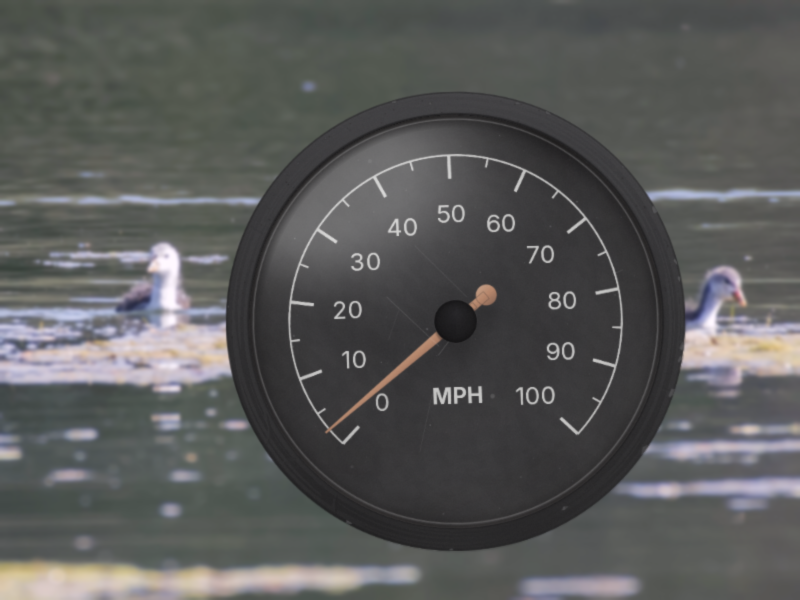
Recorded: {"value": 2.5, "unit": "mph"}
